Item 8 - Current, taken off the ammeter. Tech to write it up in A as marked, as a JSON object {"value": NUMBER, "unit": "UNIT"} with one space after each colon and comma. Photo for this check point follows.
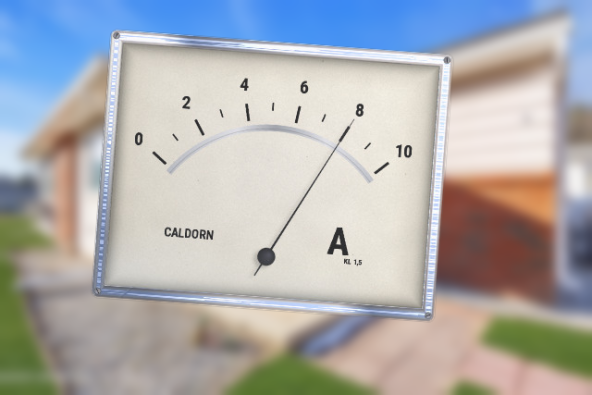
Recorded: {"value": 8, "unit": "A"}
